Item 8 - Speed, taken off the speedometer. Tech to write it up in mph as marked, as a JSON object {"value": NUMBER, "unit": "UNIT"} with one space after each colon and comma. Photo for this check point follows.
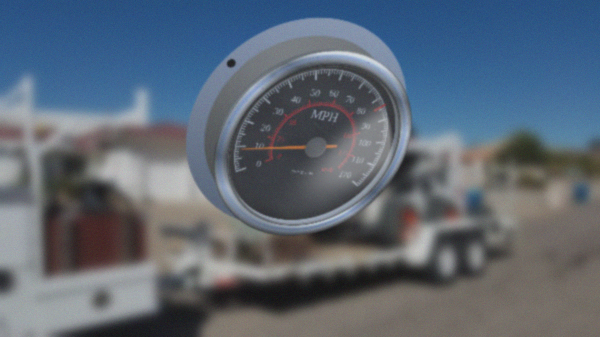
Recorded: {"value": 10, "unit": "mph"}
